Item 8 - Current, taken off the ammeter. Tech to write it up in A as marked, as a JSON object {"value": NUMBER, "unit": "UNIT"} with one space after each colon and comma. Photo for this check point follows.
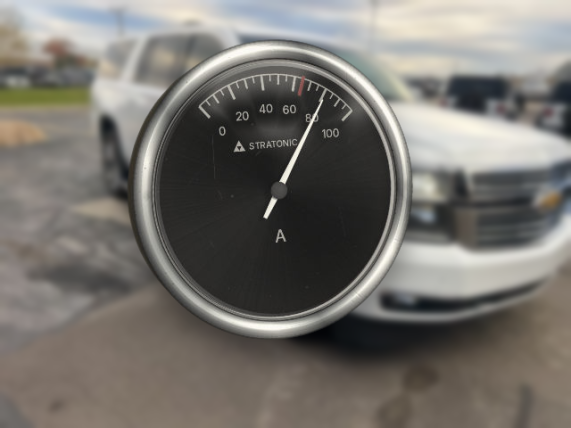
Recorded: {"value": 80, "unit": "A"}
